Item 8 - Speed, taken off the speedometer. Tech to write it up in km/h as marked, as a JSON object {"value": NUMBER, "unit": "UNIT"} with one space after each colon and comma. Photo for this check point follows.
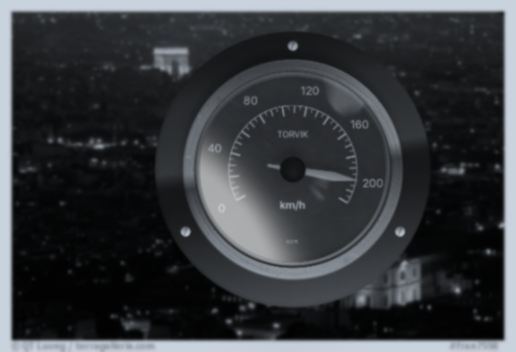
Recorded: {"value": 200, "unit": "km/h"}
